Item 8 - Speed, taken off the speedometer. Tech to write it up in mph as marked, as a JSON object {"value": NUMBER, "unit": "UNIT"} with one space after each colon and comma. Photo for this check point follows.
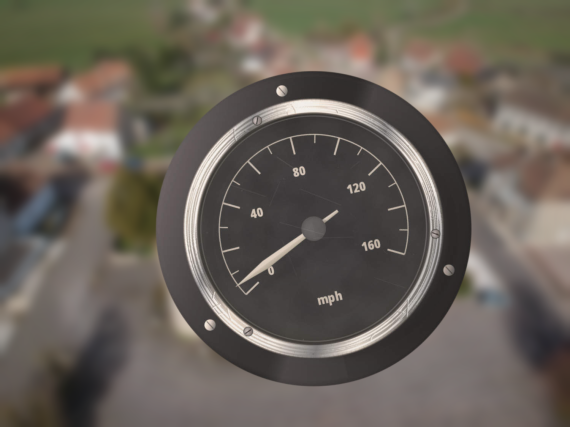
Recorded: {"value": 5, "unit": "mph"}
